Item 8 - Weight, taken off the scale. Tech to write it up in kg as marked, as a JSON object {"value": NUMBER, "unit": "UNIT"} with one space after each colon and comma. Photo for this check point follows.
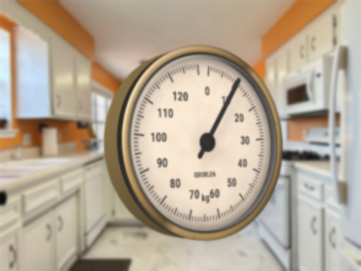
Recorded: {"value": 10, "unit": "kg"}
